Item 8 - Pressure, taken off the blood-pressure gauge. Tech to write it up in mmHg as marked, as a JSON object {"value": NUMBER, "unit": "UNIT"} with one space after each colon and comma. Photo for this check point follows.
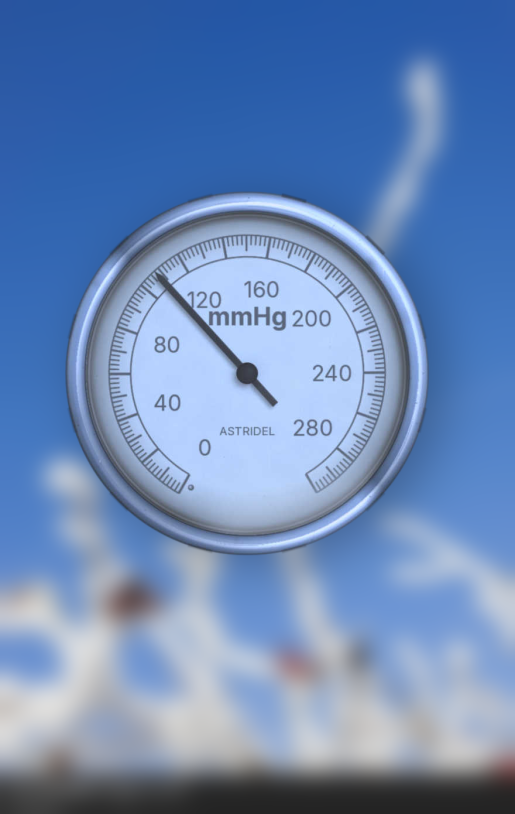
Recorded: {"value": 108, "unit": "mmHg"}
